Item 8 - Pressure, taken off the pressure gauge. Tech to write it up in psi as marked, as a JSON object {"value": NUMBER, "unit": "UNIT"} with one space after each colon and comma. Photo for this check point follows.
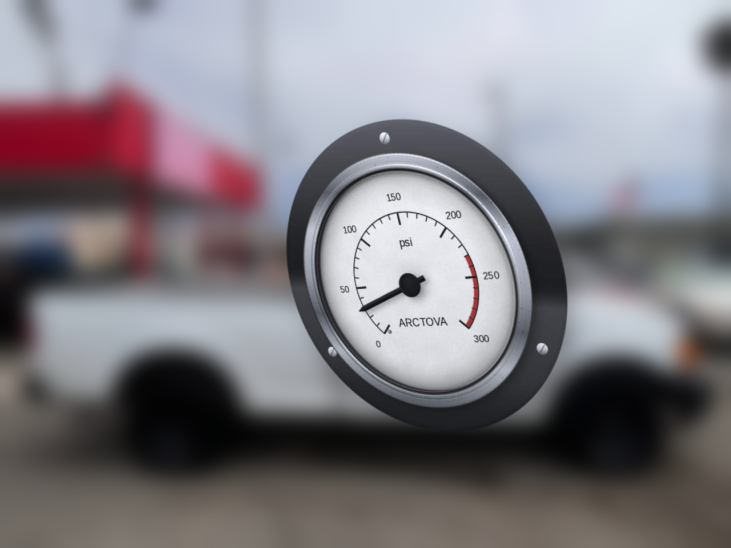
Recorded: {"value": 30, "unit": "psi"}
